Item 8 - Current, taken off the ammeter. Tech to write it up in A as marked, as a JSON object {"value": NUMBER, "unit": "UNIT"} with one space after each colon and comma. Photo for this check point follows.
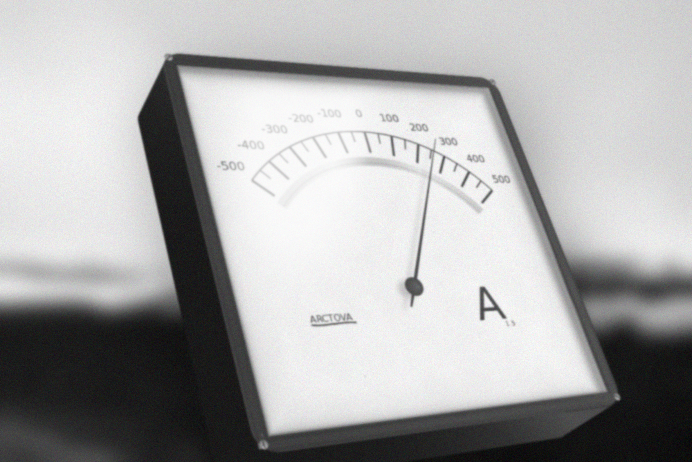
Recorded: {"value": 250, "unit": "A"}
